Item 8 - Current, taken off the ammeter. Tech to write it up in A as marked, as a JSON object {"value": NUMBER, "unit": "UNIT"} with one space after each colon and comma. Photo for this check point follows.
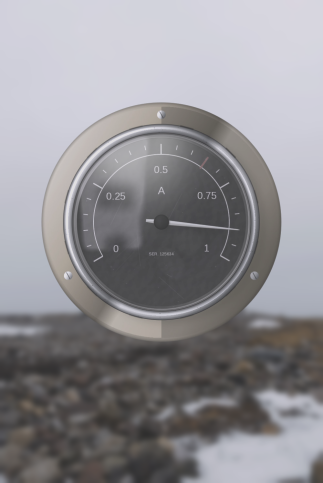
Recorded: {"value": 0.9, "unit": "A"}
